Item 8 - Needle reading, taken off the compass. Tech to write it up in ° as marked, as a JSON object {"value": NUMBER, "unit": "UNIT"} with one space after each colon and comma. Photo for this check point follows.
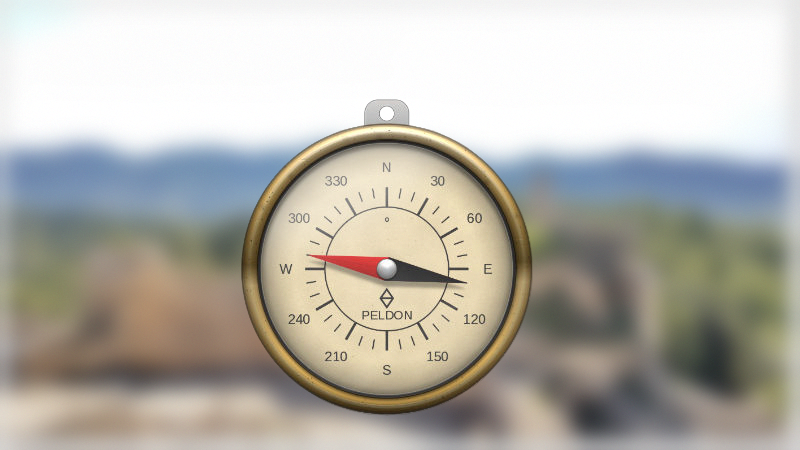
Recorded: {"value": 280, "unit": "°"}
